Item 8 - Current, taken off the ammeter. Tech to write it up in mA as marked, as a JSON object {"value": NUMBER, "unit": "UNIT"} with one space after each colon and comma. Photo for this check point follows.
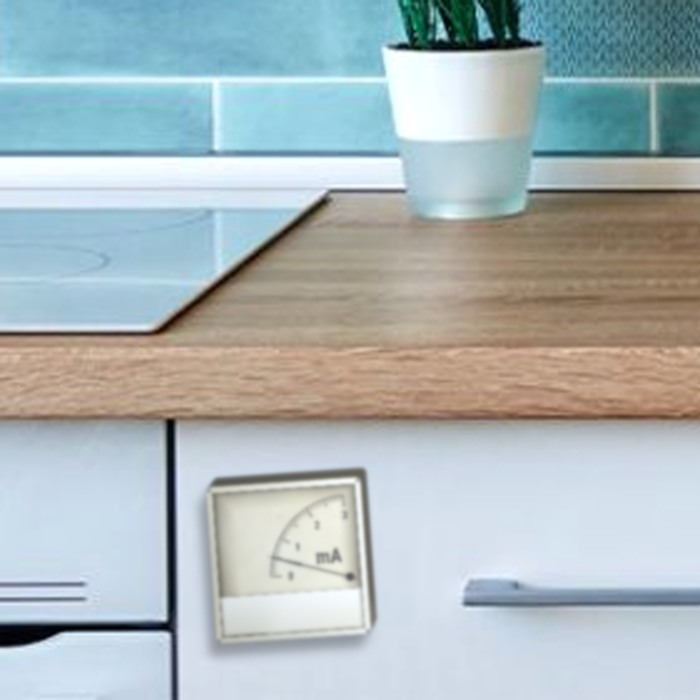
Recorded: {"value": 0.5, "unit": "mA"}
